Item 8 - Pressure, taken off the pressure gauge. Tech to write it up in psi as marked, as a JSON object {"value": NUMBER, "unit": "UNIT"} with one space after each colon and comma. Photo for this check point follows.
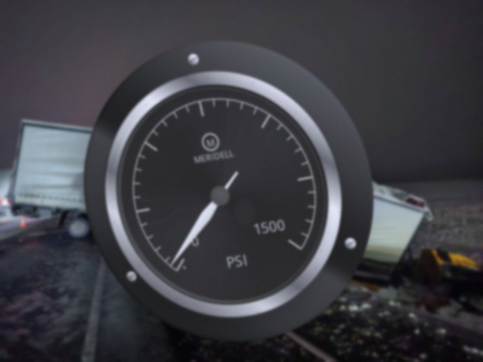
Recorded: {"value": 25, "unit": "psi"}
